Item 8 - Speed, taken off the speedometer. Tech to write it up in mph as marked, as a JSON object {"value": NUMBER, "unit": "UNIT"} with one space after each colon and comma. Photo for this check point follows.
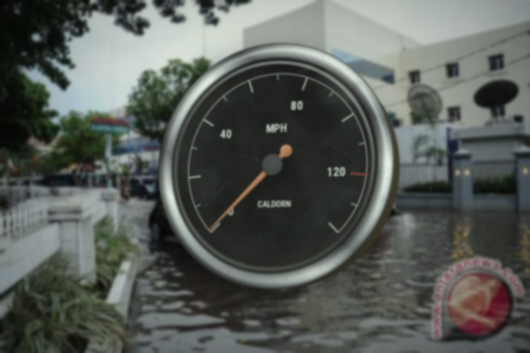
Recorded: {"value": 0, "unit": "mph"}
